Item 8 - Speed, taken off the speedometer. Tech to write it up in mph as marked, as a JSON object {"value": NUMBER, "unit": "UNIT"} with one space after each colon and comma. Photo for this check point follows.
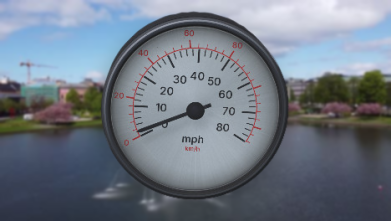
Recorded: {"value": 2, "unit": "mph"}
